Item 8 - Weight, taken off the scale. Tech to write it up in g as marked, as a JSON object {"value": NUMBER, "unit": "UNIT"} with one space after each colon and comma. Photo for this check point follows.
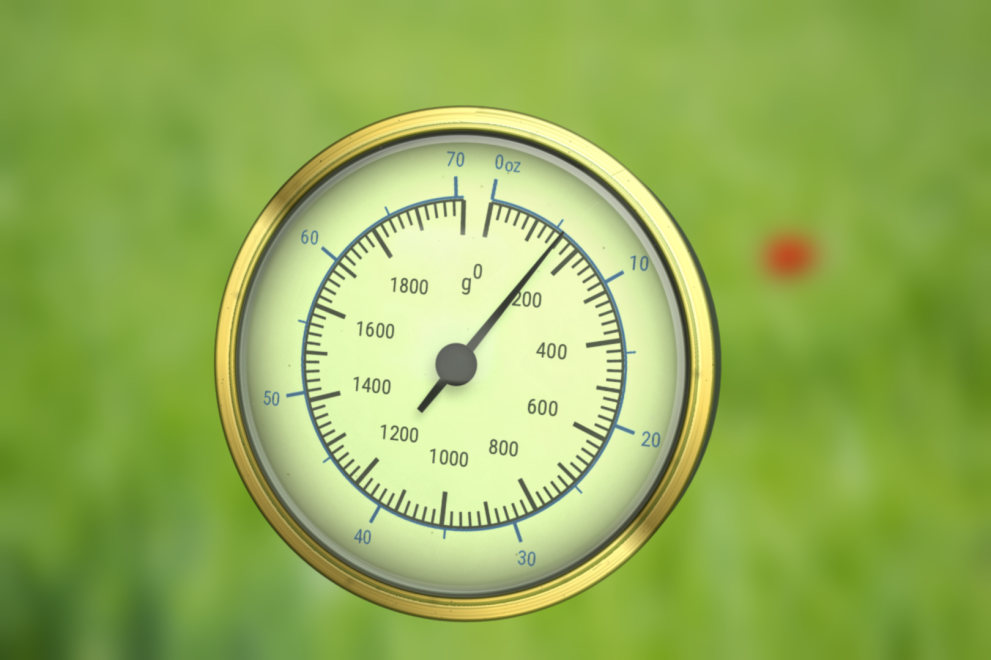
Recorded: {"value": 160, "unit": "g"}
